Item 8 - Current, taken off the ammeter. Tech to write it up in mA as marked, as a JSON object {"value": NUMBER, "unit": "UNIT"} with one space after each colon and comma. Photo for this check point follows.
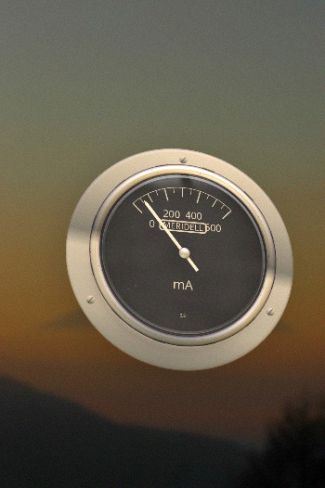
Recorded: {"value": 50, "unit": "mA"}
